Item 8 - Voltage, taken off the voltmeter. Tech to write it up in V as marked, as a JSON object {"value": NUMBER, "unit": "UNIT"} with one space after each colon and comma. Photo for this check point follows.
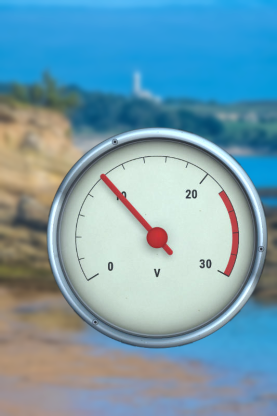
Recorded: {"value": 10, "unit": "V"}
